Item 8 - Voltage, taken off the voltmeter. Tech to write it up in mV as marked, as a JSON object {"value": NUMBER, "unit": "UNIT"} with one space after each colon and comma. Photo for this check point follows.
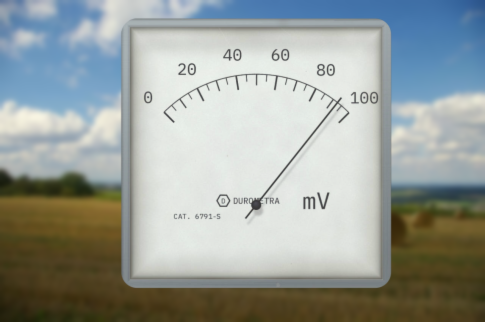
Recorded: {"value": 92.5, "unit": "mV"}
